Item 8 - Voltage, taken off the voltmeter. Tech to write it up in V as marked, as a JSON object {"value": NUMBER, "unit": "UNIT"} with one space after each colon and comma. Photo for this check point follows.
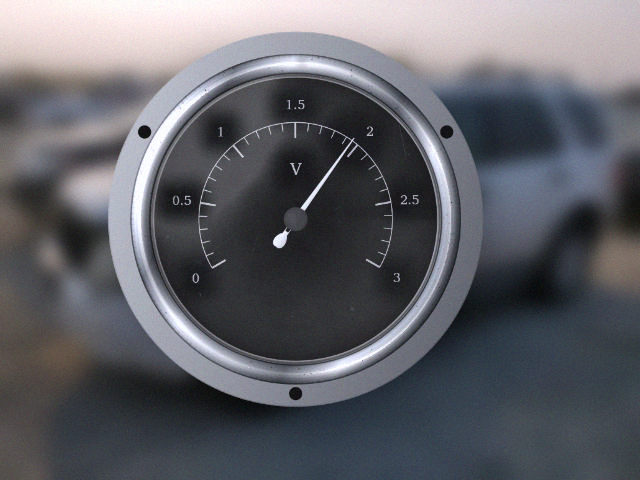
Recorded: {"value": 1.95, "unit": "V"}
